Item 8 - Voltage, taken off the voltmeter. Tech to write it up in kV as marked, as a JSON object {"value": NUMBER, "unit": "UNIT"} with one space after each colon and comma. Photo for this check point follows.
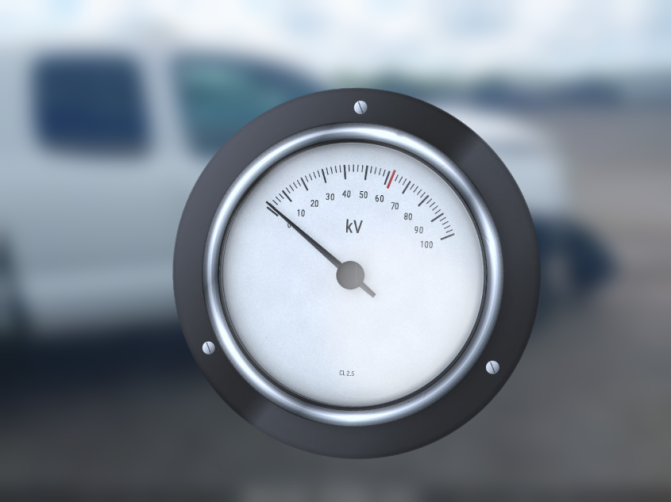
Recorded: {"value": 2, "unit": "kV"}
